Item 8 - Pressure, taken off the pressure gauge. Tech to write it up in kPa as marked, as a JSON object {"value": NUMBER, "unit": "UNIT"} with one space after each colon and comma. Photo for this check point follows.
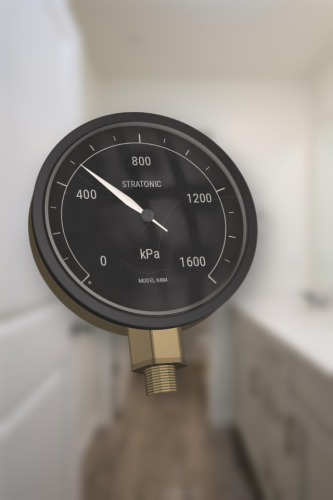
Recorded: {"value": 500, "unit": "kPa"}
